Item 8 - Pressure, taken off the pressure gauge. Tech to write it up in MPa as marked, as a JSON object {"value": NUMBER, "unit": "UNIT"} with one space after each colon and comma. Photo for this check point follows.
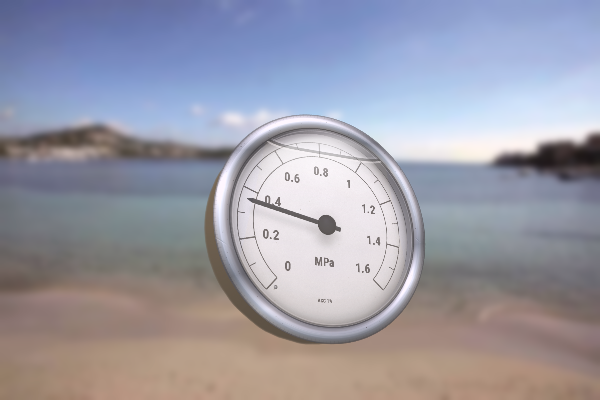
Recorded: {"value": 0.35, "unit": "MPa"}
